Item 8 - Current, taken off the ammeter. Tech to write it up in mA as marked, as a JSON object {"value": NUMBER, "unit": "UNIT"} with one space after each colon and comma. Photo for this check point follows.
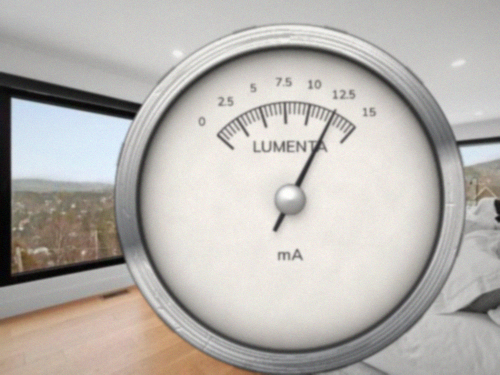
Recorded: {"value": 12.5, "unit": "mA"}
